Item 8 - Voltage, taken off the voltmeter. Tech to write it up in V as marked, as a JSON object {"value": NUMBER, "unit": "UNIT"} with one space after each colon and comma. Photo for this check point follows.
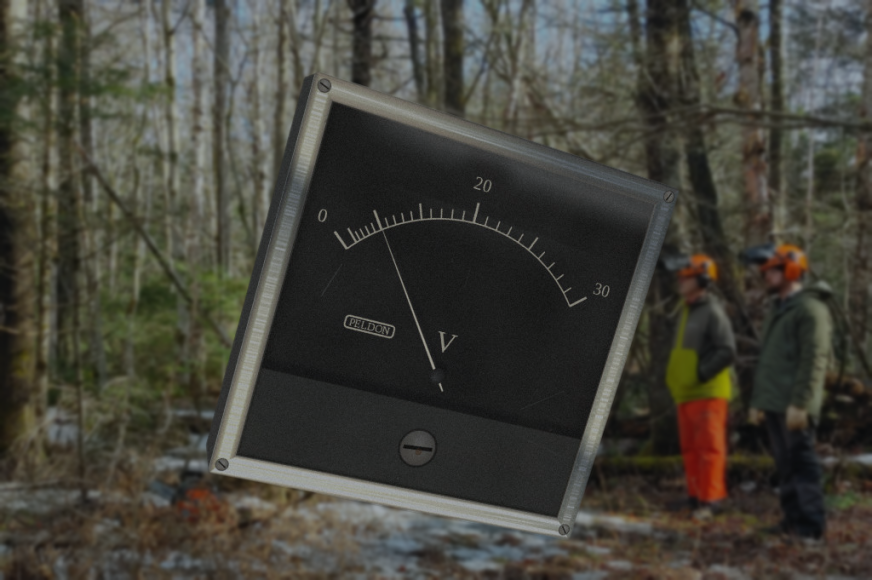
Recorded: {"value": 10, "unit": "V"}
